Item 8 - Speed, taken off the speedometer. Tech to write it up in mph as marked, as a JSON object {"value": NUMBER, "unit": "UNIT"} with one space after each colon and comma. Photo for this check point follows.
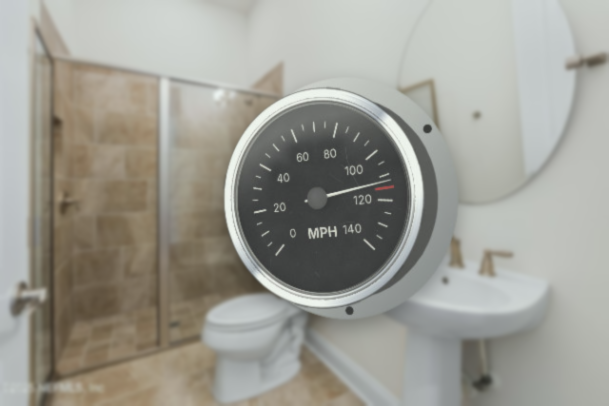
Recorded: {"value": 112.5, "unit": "mph"}
